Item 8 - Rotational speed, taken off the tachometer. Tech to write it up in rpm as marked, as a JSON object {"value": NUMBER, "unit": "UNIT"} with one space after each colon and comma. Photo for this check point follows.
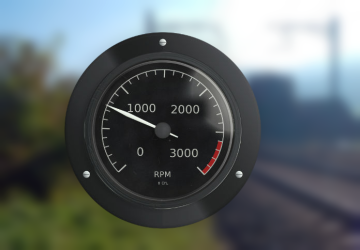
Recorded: {"value": 750, "unit": "rpm"}
